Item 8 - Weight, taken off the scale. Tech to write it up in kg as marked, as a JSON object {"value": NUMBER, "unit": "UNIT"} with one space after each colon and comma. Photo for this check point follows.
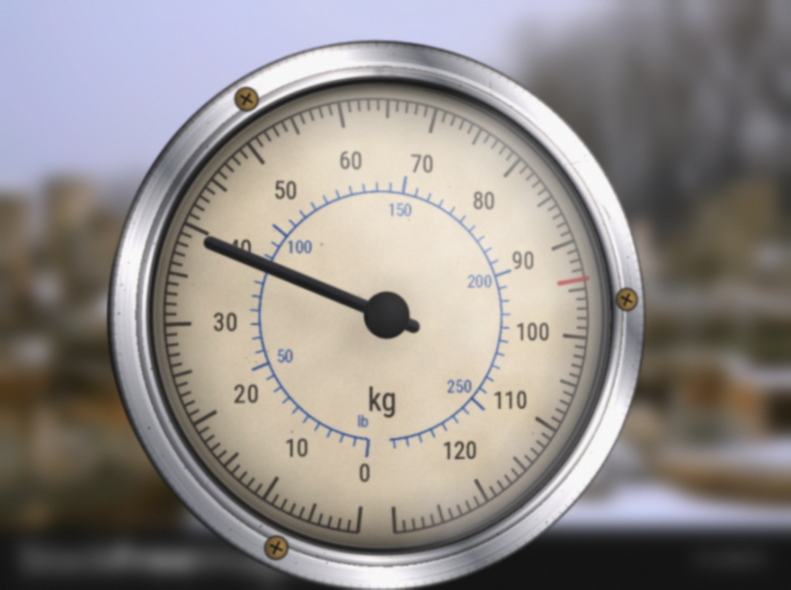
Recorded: {"value": 39, "unit": "kg"}
